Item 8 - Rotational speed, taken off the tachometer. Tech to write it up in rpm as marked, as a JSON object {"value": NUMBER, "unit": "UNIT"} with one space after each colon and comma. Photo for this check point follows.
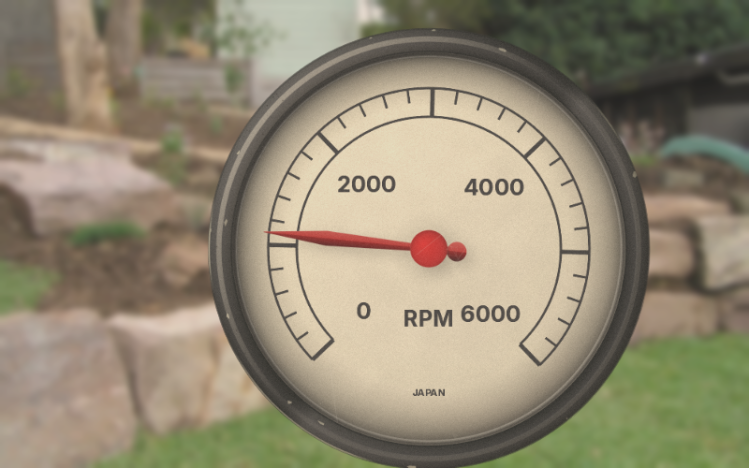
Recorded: {"value": 1100, "unit": "rpm"}
